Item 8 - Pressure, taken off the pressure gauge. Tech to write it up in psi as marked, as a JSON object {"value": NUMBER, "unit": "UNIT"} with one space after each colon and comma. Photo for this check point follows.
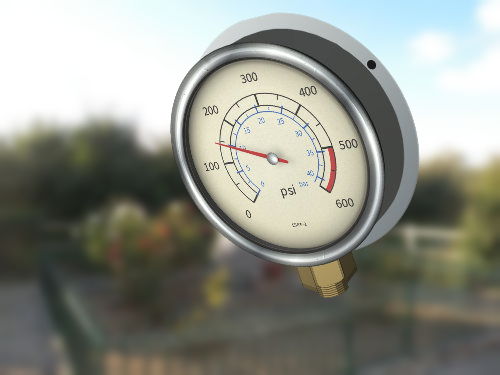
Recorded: {"value": 150, "unit": "psi"}
